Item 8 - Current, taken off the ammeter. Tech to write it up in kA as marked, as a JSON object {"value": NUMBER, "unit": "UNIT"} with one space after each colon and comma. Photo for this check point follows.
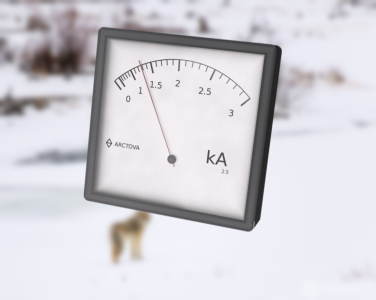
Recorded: {"value": 1.3, "unit": "kA"}
